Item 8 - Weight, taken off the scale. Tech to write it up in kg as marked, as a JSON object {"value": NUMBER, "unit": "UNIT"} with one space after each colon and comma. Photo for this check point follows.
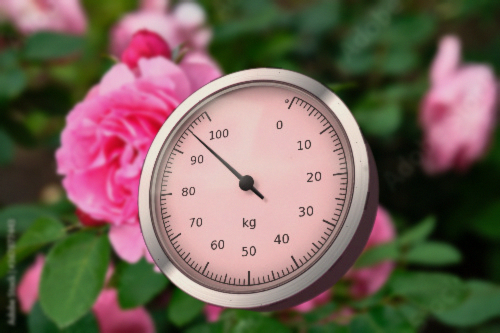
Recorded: {"value": 95, "unit": "kg"}
